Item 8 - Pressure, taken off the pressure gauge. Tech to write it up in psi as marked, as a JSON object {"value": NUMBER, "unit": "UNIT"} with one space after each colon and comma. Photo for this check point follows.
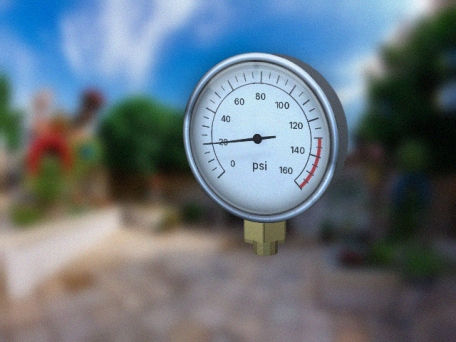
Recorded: {"value": 20, "unit": "psi"}
